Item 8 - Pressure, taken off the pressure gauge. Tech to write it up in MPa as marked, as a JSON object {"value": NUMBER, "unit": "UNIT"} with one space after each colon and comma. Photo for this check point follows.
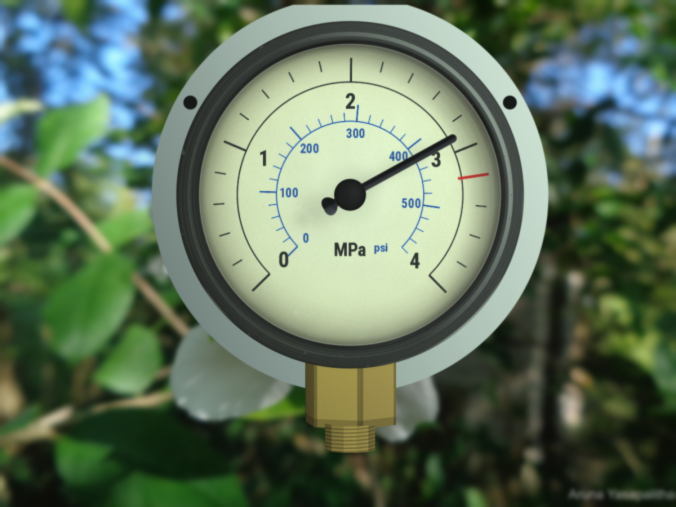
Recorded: {"value": 2.9, "unit": "MPa"}
